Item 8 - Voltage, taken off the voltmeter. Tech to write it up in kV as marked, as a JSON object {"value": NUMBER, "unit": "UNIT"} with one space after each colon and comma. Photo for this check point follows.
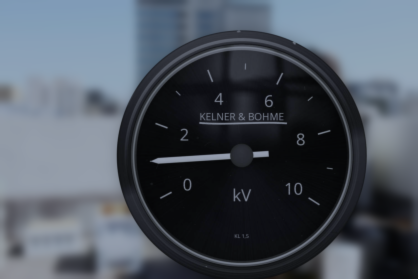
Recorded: {"value": 1, "unit": "kV"}
